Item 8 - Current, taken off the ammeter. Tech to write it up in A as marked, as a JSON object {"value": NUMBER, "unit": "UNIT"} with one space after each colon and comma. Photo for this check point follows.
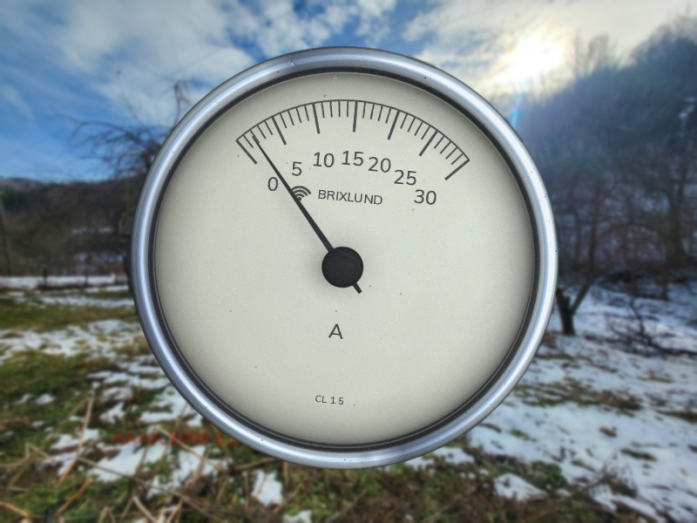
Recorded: {"value": 2, "unit": "A"}
